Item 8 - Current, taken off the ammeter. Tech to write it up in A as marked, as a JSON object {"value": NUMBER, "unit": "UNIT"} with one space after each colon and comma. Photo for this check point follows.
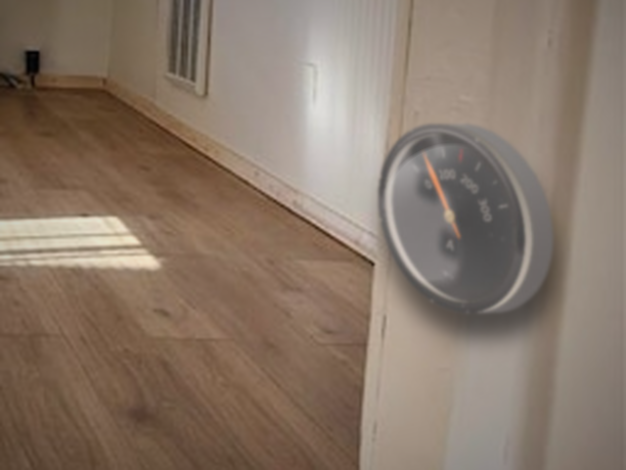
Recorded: {"value": 50, "unit": "A"}
